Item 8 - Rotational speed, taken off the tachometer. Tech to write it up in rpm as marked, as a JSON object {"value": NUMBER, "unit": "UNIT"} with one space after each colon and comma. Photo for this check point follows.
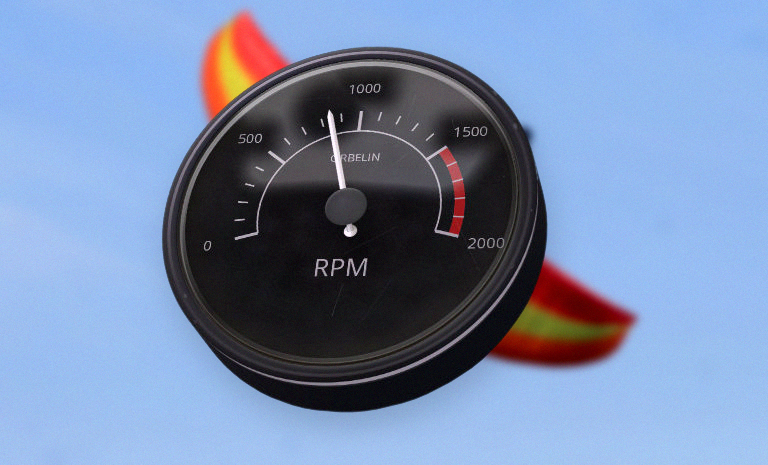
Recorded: {"value": 850, "unit": "rpm"}
